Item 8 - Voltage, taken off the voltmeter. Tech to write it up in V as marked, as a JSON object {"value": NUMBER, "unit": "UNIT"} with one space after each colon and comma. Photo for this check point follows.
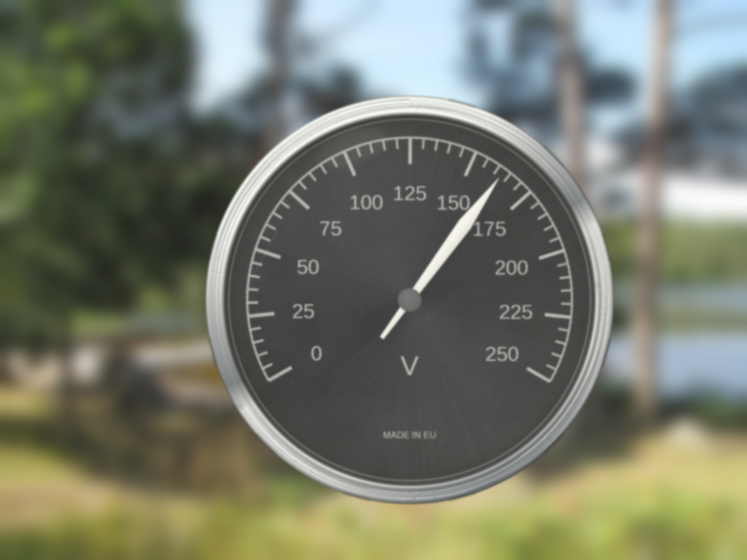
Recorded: {"value": 162.5, "unit": "V"}
